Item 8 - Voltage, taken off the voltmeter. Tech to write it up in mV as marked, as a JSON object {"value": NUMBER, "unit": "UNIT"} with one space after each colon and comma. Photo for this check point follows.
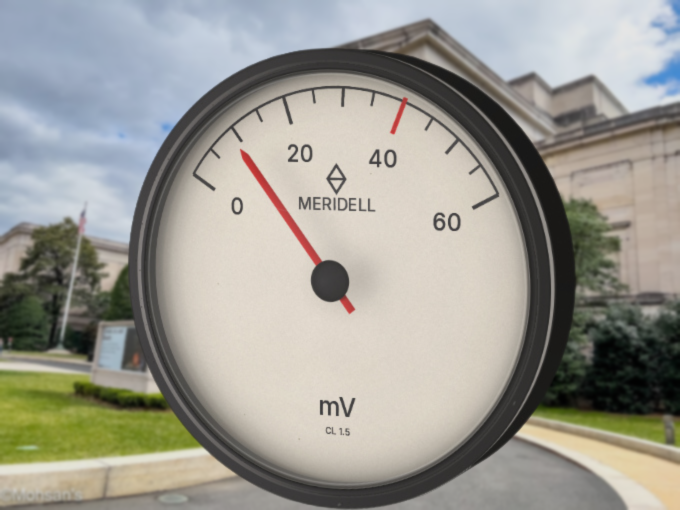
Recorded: {"value": 10, "unit": "mV"}
